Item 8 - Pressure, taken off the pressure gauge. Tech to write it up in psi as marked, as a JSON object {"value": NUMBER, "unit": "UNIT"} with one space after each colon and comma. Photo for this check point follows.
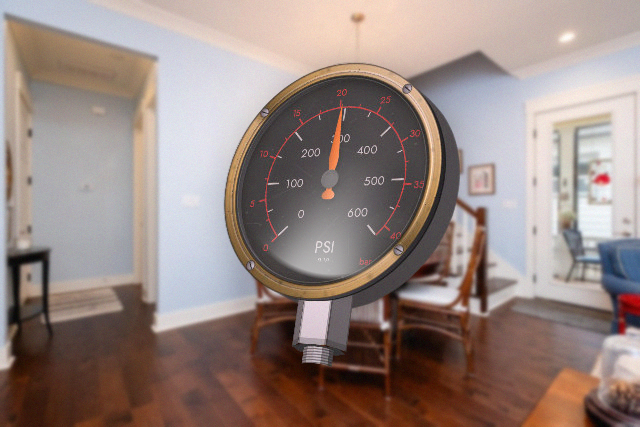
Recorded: {"value": 300, "unit": "psi"}
